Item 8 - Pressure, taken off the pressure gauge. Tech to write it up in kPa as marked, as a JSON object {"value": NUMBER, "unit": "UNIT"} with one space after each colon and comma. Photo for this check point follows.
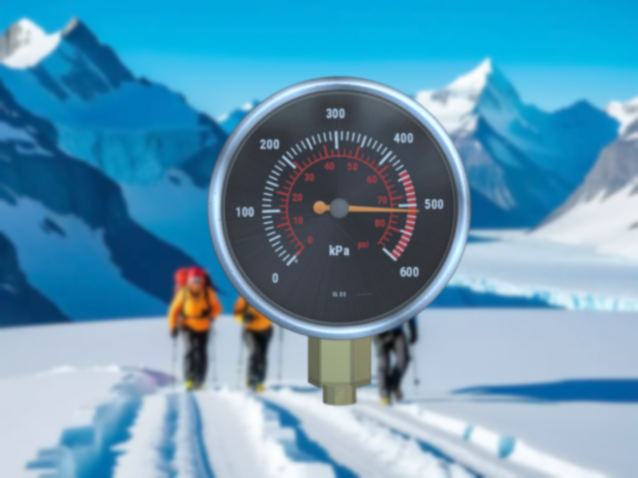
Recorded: {"value": 510, "unit": "kPa"}
